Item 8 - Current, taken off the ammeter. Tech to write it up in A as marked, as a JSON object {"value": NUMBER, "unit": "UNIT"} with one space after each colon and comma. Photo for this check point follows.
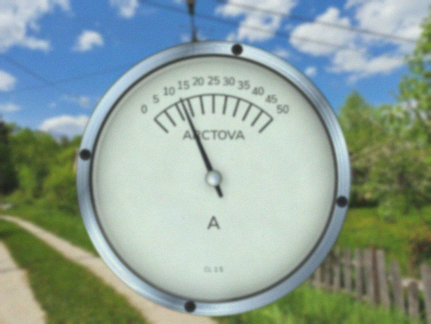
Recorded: {"value": 12.5, "unit": "A"}
